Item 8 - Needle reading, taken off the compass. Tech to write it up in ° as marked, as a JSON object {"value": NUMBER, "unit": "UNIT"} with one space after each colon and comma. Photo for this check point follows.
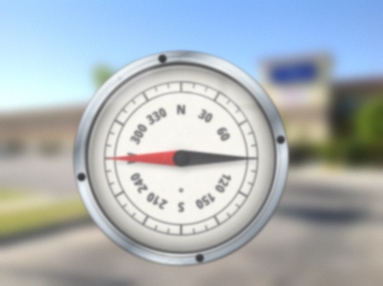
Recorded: {"value": 270, "unit": "°"}
